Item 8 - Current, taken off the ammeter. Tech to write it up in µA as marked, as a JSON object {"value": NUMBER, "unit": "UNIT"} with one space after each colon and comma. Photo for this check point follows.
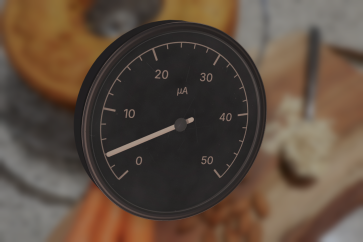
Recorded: {"value": 4, "unit": "µA"}
